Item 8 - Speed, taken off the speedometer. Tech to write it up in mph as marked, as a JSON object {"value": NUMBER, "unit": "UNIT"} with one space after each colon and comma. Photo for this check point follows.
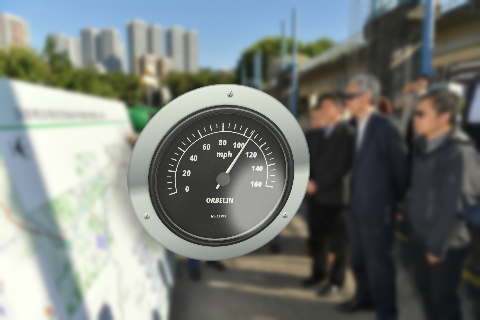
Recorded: {"value": 105, "unit": "mph"}
